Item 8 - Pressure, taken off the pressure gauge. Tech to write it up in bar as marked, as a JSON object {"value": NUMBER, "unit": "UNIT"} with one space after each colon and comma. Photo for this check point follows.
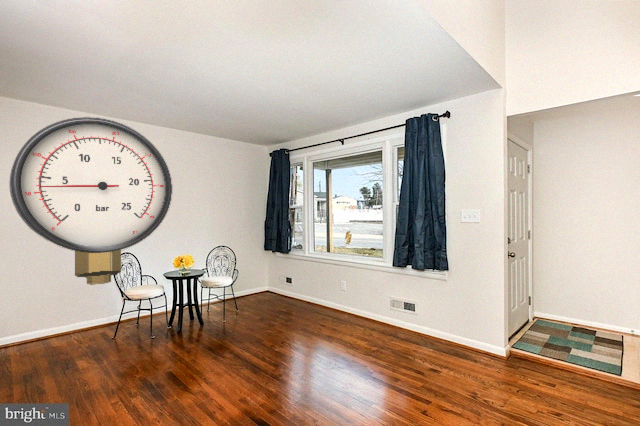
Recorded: {"value": 4, "unit": "bar"}
